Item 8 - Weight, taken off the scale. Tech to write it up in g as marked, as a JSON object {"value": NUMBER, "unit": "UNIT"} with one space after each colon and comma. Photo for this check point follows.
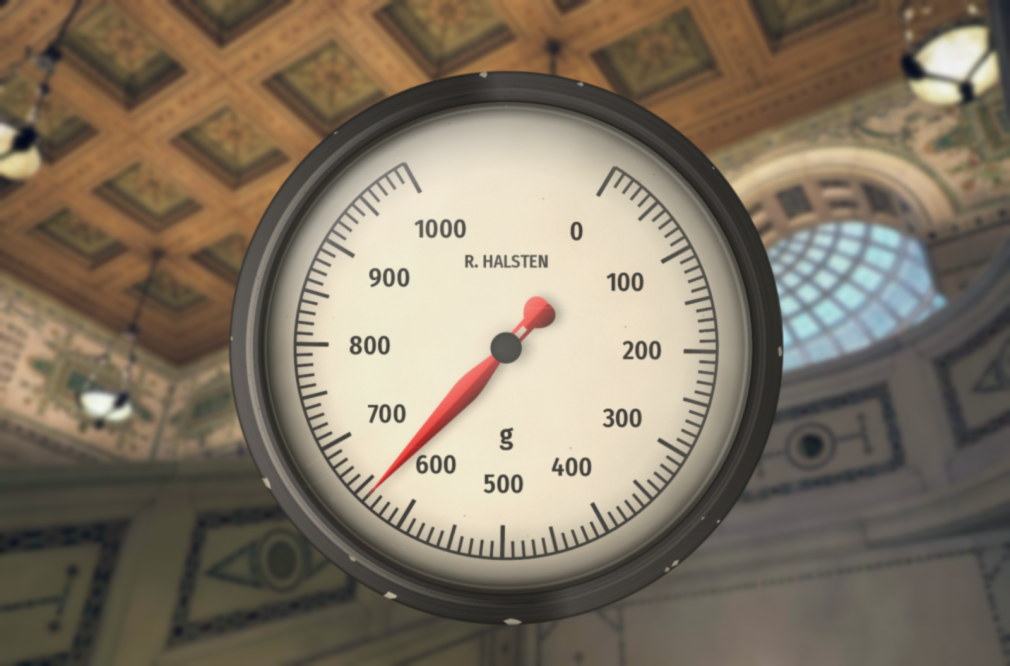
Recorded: {"value": 640, "unit": "g"}
